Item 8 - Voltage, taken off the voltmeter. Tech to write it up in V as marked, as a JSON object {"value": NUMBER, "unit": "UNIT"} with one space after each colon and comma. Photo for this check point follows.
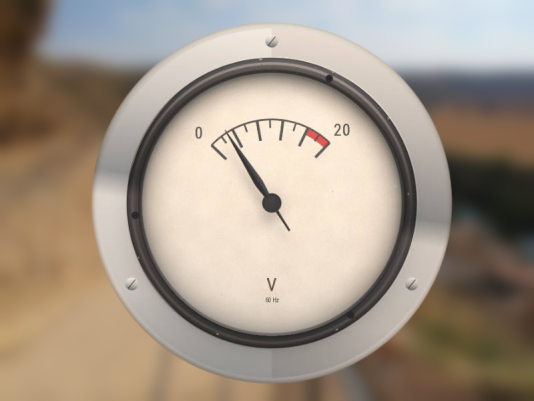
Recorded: {"value": 3, "unit": "V"}
